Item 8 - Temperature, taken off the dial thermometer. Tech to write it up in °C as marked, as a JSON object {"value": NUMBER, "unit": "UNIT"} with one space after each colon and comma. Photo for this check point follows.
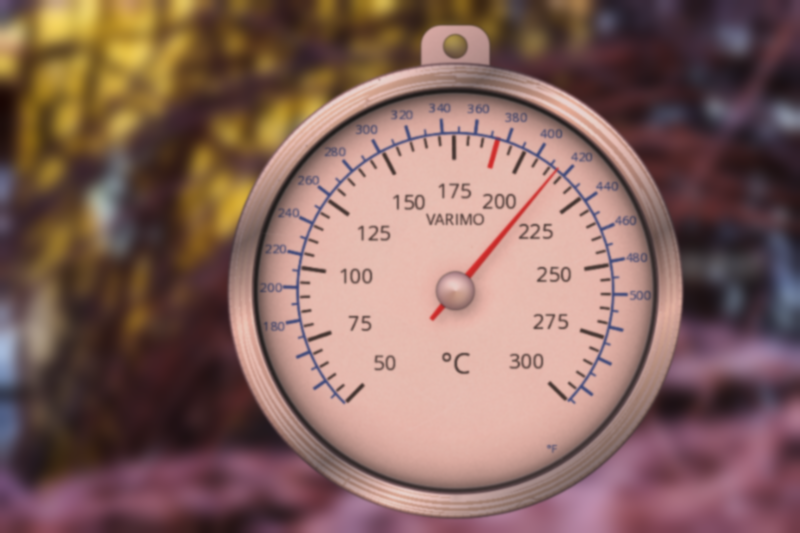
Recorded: {"value": 212.5, "unit": "°C"}
